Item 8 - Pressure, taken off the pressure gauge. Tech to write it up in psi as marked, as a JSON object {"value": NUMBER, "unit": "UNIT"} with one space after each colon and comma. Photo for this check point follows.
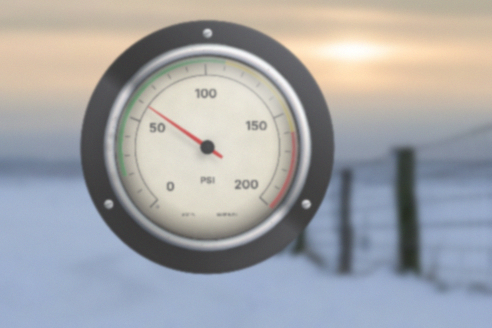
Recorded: {"value": 60, "unit": "psi"}
